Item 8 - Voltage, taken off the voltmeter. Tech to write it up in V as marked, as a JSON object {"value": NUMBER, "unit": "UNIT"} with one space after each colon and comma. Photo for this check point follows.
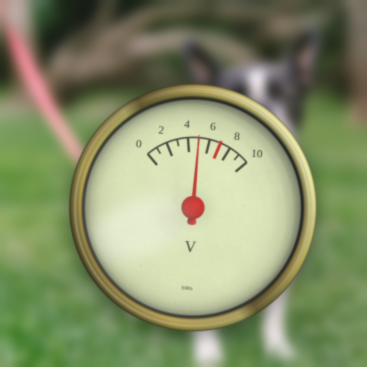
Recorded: {"value": 5, "unit": "V"}
